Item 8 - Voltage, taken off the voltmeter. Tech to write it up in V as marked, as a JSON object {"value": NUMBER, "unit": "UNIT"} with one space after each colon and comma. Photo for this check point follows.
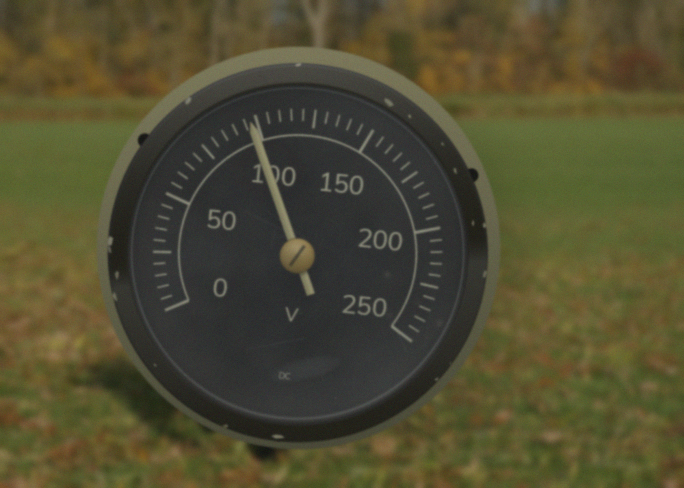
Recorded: {"value": 97.5, "unit": "V"}
